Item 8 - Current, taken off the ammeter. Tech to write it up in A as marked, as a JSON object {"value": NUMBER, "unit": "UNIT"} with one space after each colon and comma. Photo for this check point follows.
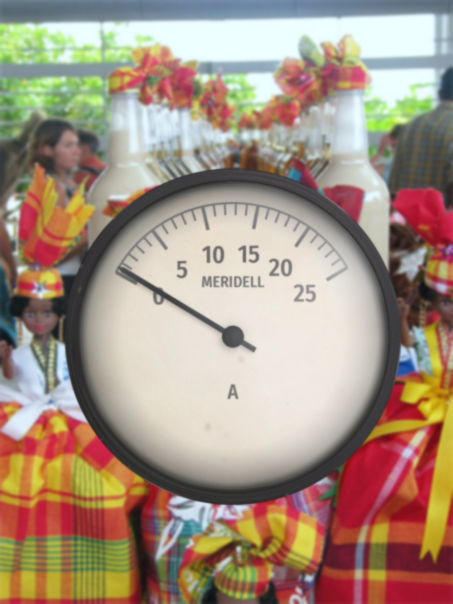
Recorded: {"value": 0.5, "unit": "A"}
